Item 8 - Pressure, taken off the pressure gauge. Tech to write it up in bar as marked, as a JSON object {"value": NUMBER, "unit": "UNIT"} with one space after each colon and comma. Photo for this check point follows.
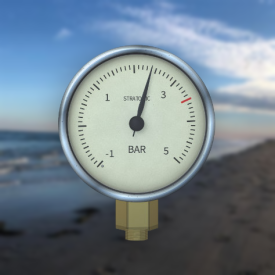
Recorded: {"value": 2.4, "unit": "bar"}
